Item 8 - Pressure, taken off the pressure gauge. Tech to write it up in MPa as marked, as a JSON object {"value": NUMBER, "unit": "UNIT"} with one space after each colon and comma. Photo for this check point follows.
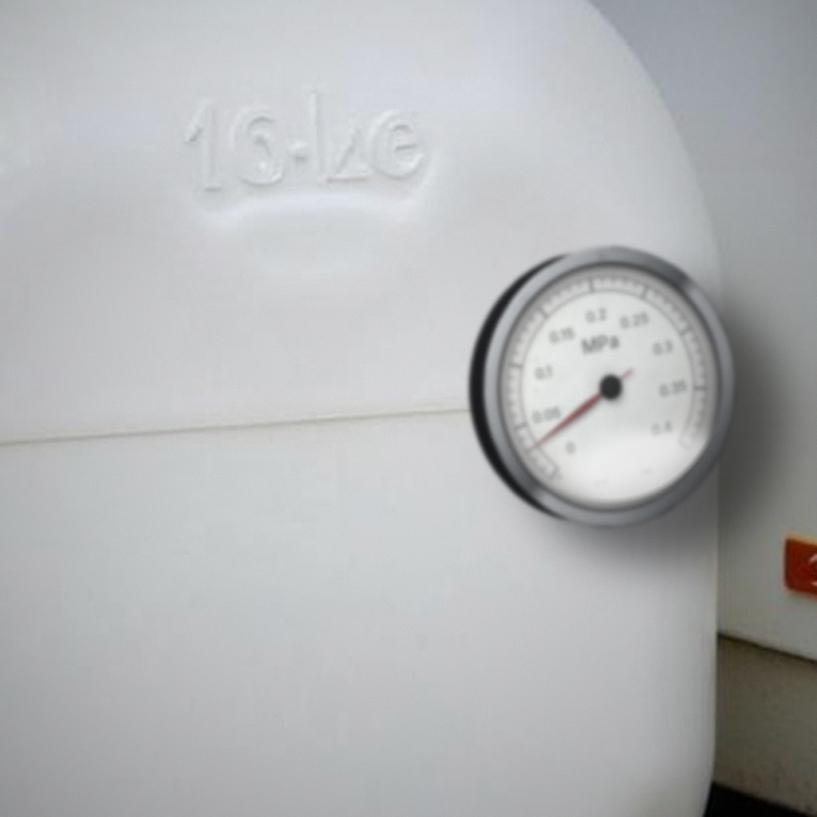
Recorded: {"value": 0.03, "unit": "MPa"}
